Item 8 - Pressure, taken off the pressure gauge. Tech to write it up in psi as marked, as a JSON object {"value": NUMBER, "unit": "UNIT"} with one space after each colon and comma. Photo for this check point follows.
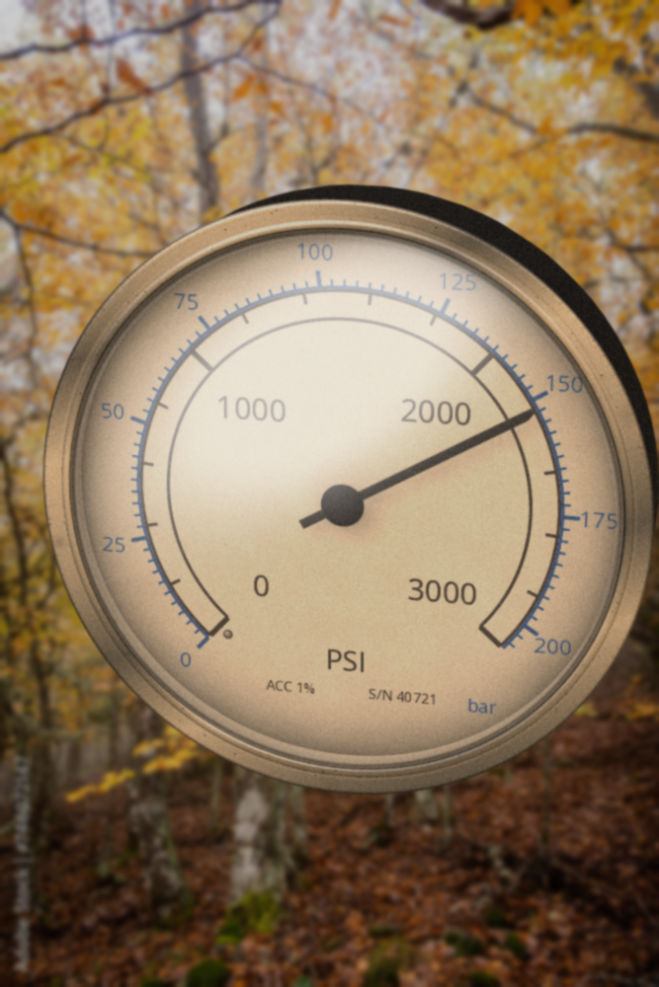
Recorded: {"value": 2200, "unit": "psi"}
